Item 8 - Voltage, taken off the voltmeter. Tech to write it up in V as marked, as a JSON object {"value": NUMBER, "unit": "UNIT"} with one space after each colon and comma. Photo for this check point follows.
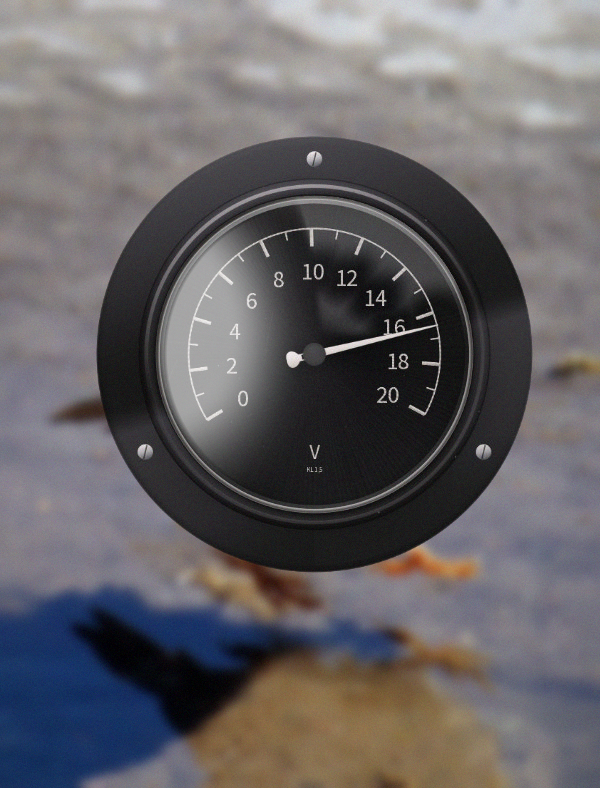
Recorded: {"value": 16.5, "unit": "V"}
